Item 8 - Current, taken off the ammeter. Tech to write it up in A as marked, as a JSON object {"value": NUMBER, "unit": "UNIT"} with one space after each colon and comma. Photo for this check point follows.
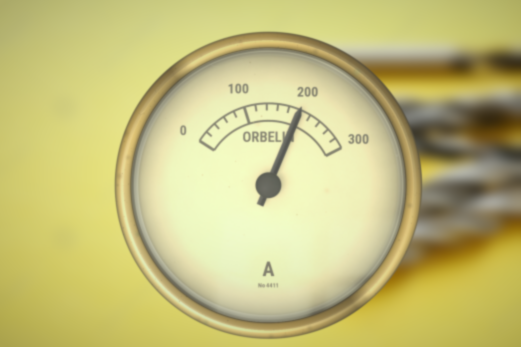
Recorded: {"value": 200, "unit": "A"}
